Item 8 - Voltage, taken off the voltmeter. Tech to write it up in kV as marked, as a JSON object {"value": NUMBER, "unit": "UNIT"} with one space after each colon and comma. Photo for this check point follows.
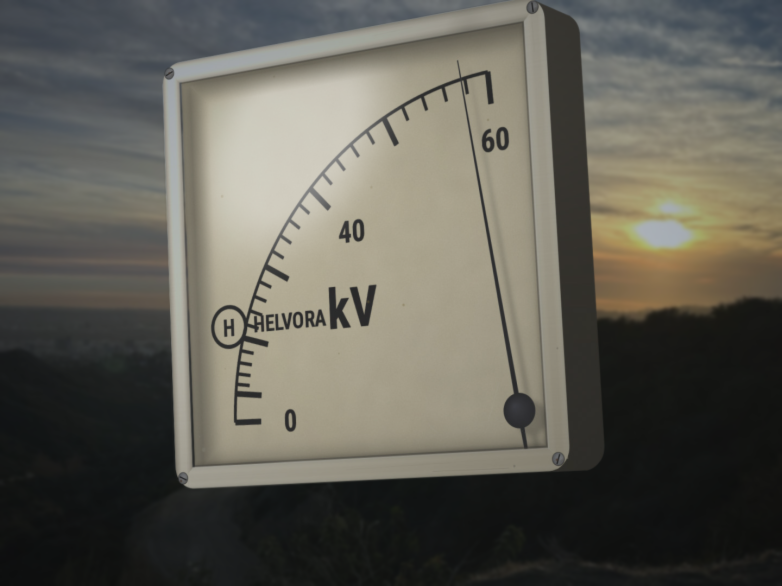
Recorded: {"value": 58, "unit": "kV"}
